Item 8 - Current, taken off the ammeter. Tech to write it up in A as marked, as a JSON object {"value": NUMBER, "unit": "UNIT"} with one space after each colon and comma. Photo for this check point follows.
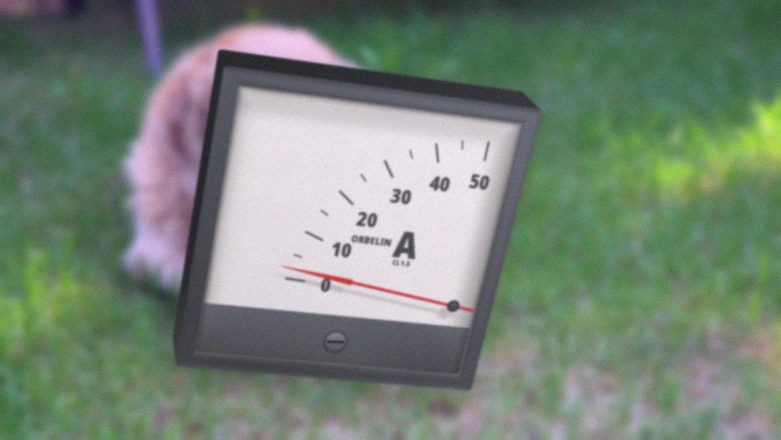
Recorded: {"value": 2.5, "unit": "A"}
